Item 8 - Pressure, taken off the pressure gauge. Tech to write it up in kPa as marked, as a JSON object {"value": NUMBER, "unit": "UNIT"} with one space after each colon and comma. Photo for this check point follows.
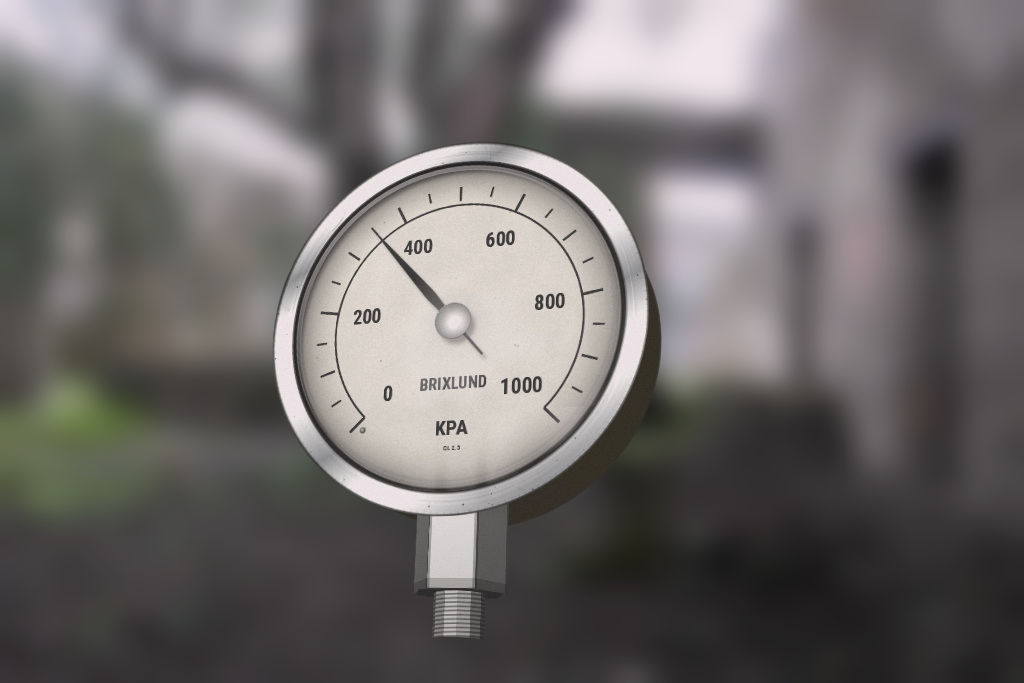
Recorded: {"value": 350, "unit": "kPa"}
